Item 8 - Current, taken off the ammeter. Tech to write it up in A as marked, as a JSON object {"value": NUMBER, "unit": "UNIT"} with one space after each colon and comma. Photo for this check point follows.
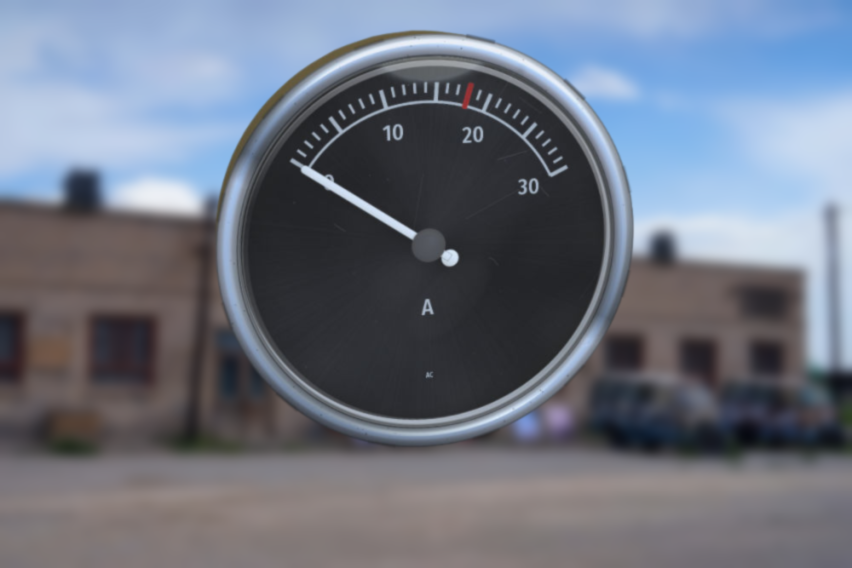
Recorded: {"value": 0, "unit": "A"}
